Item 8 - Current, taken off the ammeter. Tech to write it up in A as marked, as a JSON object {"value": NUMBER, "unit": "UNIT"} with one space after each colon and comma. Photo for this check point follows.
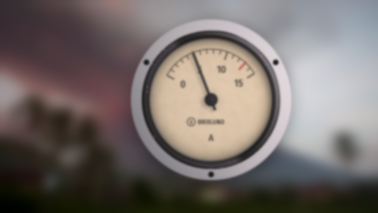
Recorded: {"value": 5, "unit": "A"}
